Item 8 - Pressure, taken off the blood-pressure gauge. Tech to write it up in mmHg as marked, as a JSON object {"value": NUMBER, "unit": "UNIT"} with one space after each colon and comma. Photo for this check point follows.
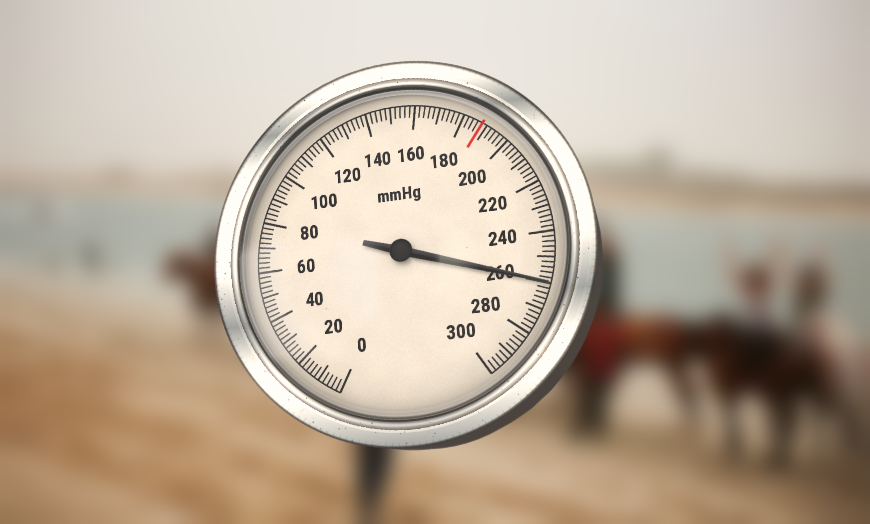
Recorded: {"value": 260, "unit": "mmHg"}
